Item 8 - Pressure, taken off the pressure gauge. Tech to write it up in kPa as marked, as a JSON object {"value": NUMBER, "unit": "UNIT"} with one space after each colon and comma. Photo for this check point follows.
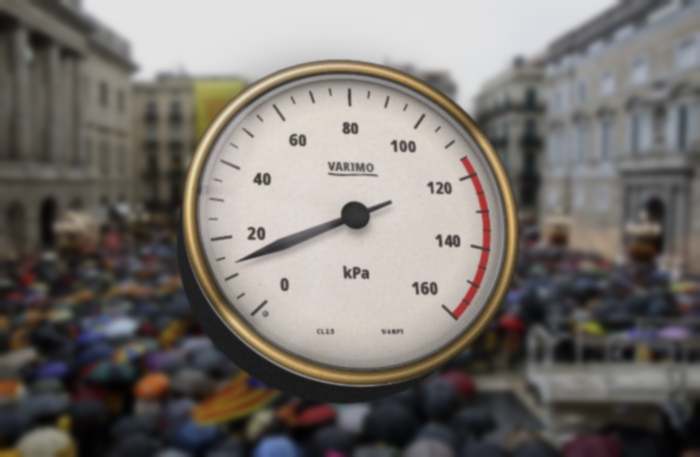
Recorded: {"value": 12.5, "unit": "kPa"}
